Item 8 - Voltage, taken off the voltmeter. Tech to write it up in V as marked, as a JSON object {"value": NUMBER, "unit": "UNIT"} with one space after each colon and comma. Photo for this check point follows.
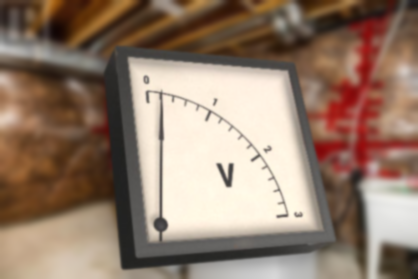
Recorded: {"value": 0.2, "unit": "V"}
